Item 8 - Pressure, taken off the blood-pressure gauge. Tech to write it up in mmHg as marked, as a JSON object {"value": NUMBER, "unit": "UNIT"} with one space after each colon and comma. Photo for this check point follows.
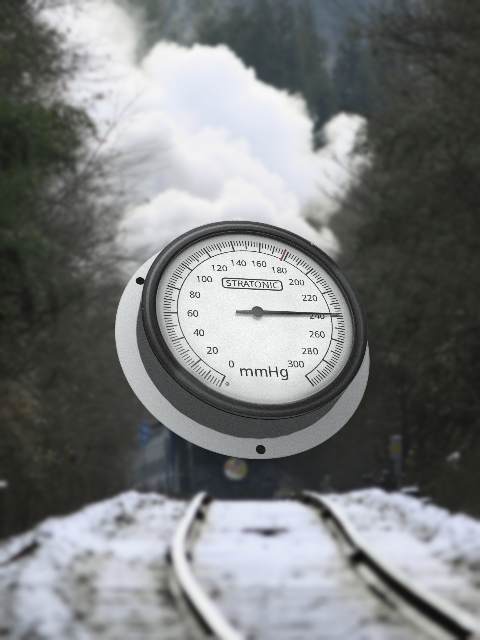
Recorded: {"value": 240, "unit": "mmHg"}
